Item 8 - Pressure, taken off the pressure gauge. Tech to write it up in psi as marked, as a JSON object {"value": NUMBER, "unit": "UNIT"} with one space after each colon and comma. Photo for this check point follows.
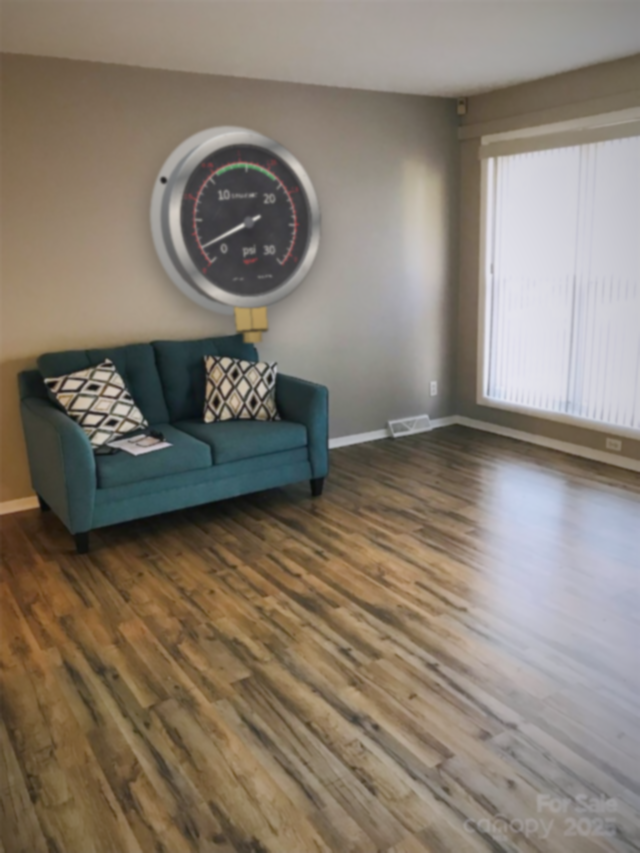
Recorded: {"value": 2, "unit": "psi"}
